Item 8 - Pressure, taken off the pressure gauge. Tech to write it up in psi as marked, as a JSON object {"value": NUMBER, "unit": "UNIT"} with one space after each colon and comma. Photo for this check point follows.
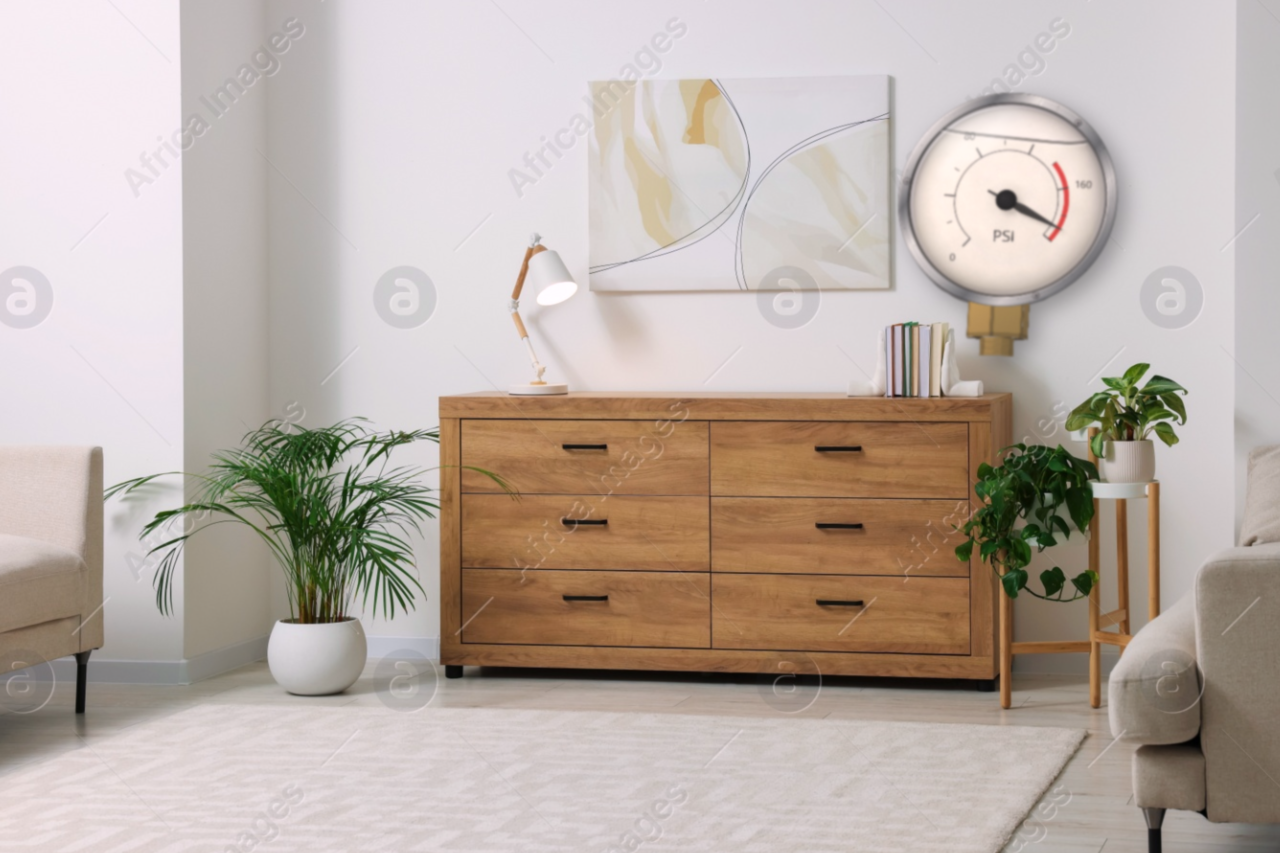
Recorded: {"value": 190, "unit": "psi"}
